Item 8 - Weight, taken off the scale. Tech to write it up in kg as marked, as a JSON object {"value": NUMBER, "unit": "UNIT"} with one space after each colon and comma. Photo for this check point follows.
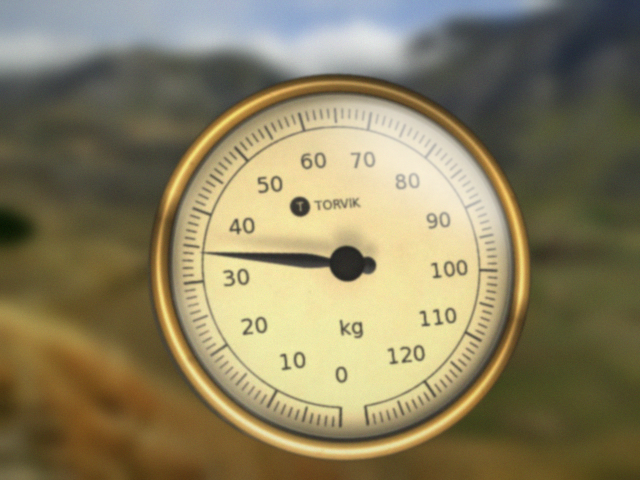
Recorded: {"value": 34, "unit": "kg"}
